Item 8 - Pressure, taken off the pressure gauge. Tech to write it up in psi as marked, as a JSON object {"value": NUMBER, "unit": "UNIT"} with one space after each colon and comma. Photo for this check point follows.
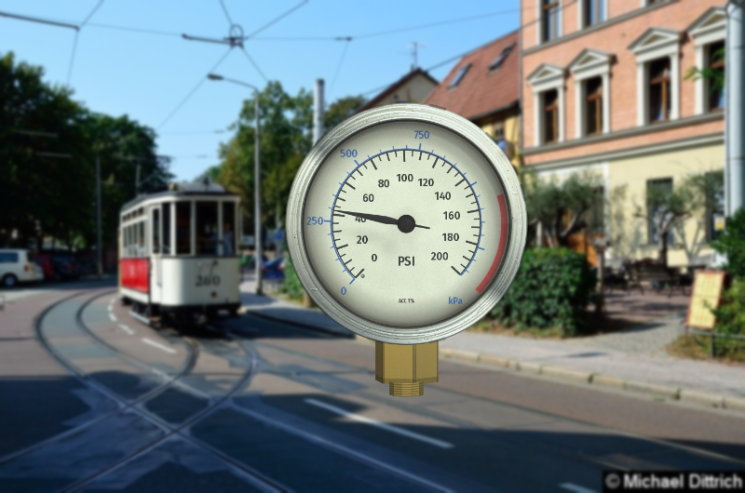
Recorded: {"value": 42.5, "unit": "psi"}
